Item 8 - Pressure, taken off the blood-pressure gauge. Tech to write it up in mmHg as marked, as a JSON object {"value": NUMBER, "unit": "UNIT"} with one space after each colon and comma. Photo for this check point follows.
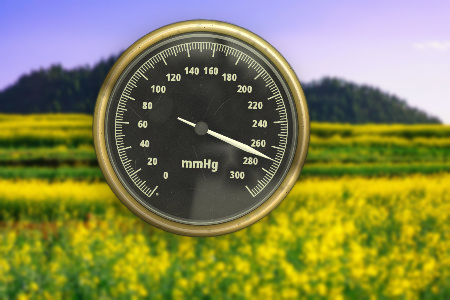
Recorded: {"value": 270, "unit": "mmHg"}
